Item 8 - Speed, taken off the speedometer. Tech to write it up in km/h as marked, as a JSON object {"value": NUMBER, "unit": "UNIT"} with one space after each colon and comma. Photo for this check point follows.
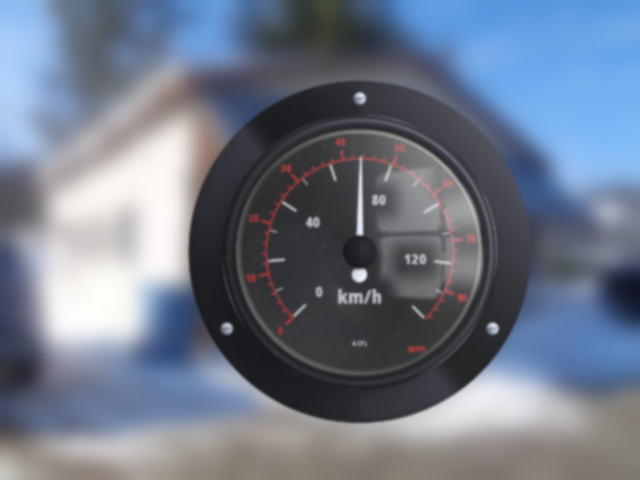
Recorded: {"value": 70, "unit": "km/h"}
